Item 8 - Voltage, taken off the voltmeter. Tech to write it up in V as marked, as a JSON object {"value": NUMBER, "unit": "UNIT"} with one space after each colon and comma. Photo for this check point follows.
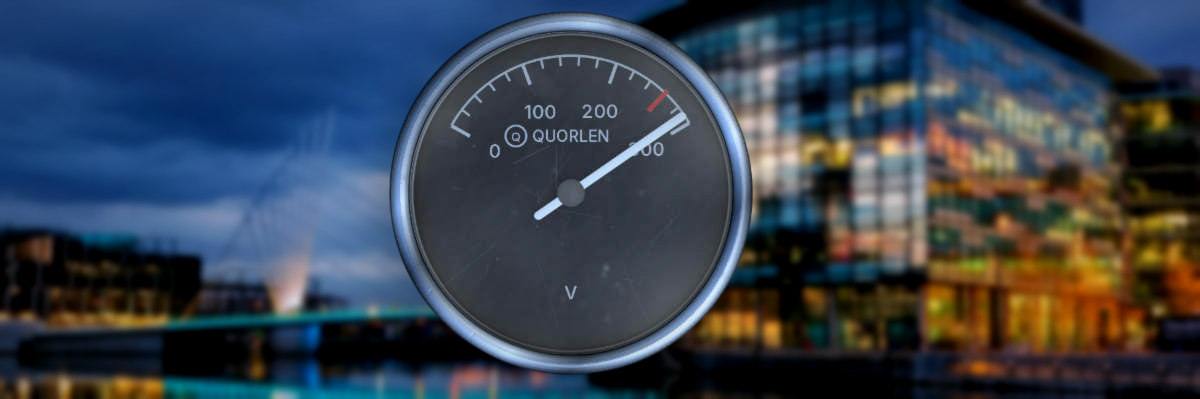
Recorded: {"value": 290, "unit": "V"}
